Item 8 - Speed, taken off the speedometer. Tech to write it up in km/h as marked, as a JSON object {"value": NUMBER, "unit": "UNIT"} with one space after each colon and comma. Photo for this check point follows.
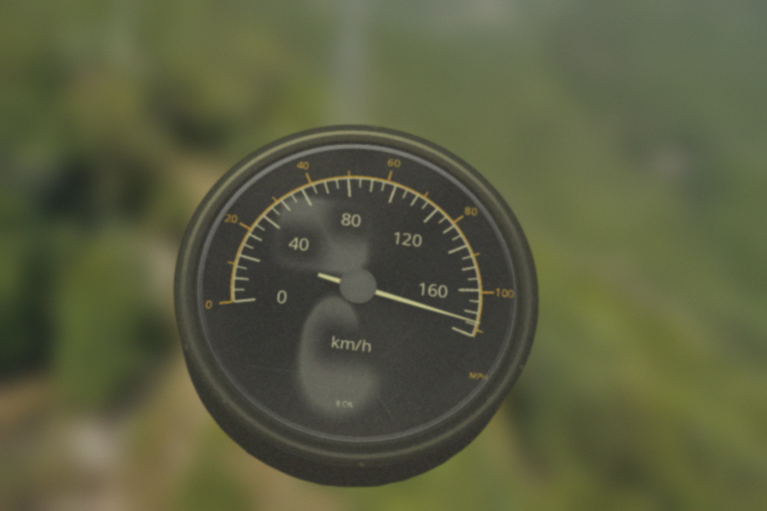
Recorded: {"value": 175, "unit": "km/h"}
